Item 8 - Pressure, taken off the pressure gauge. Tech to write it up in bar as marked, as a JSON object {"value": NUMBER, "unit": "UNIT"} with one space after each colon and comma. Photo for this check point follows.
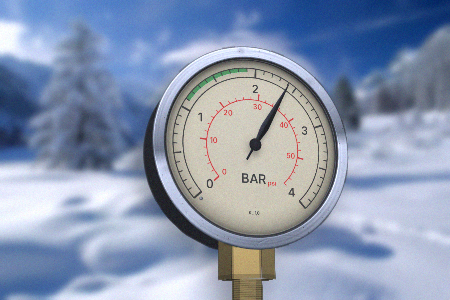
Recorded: {"value": 2.4, "unit": "bar"}
